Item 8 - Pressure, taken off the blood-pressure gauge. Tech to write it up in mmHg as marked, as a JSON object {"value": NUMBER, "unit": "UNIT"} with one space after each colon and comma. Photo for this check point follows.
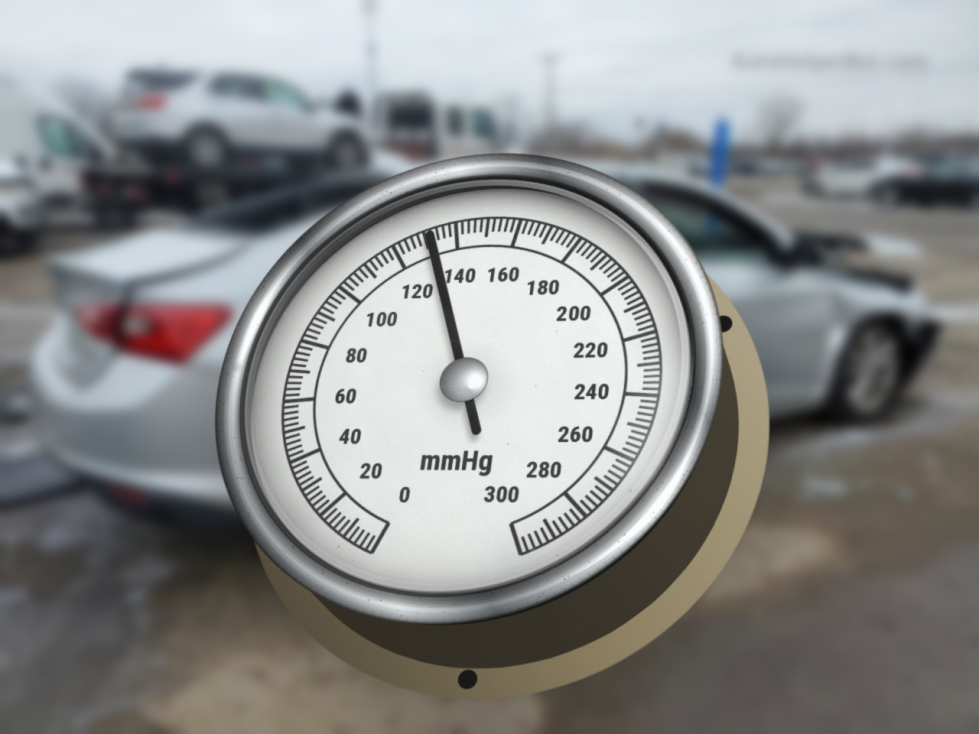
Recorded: {"value": 132, "unit": "mmHg"}
